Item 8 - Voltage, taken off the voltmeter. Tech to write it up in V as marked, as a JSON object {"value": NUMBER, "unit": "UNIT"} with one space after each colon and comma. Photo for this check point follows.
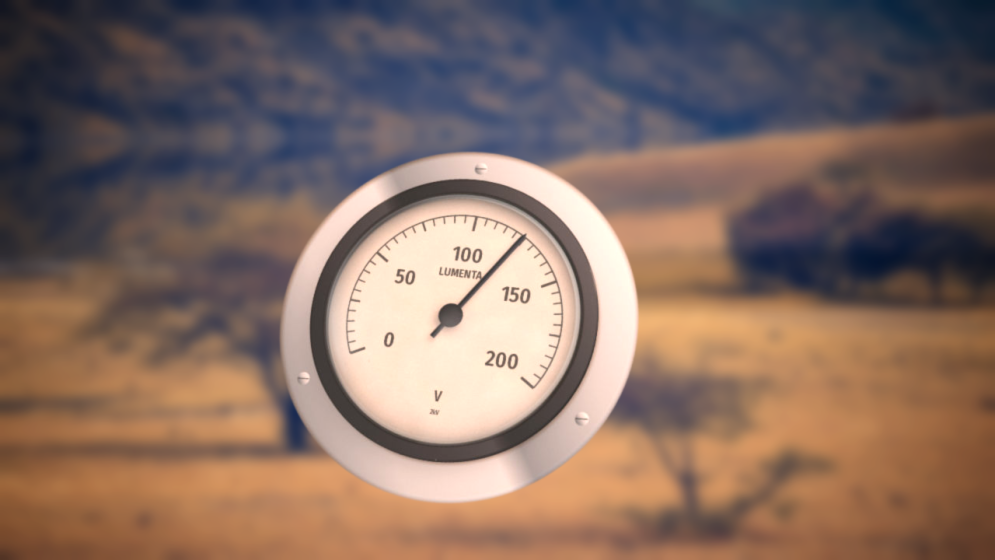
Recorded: {"value": 125, "unit": "V"}
